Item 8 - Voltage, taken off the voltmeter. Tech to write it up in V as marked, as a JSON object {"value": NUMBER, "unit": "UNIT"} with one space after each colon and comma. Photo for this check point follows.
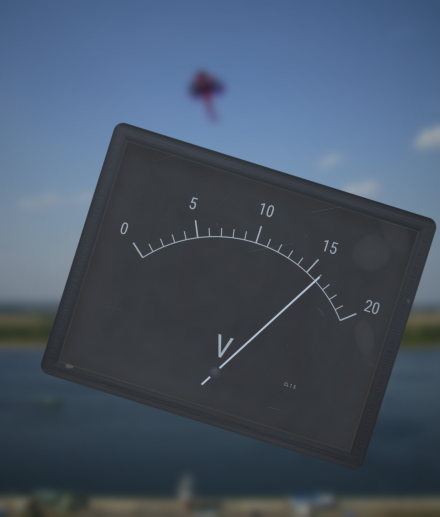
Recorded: {"value": 16, "unit": "V"}
